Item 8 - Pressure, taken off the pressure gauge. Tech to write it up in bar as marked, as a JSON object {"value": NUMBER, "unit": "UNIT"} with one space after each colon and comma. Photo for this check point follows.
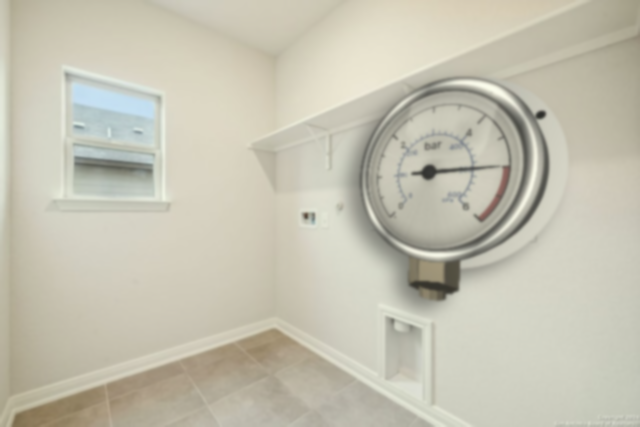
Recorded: {"value": 5, "unit": "bar"}
